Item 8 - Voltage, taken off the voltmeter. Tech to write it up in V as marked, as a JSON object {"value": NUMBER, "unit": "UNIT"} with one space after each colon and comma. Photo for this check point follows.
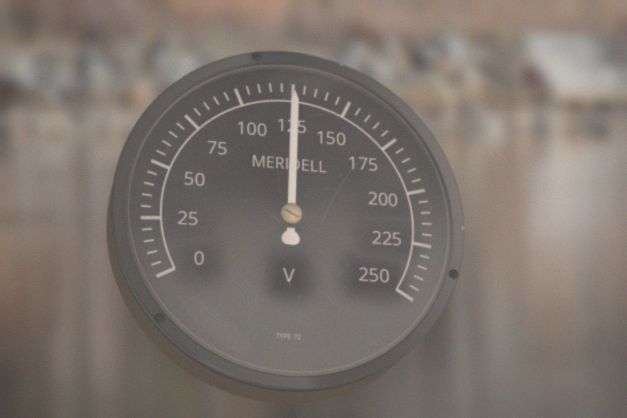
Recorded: {"value": 125, "unit": "V"}
